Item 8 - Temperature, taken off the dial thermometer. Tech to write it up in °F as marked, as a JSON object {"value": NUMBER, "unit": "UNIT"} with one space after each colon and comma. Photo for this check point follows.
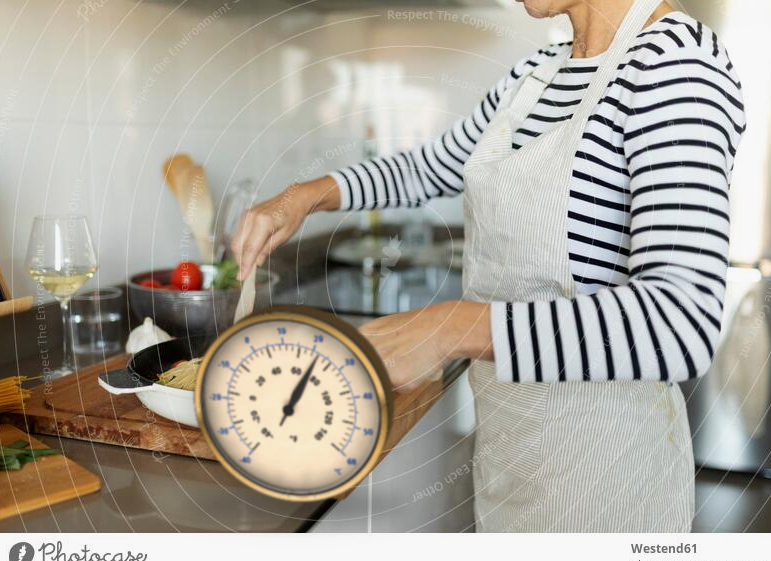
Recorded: {"value": 72, "unit": "°F"}
